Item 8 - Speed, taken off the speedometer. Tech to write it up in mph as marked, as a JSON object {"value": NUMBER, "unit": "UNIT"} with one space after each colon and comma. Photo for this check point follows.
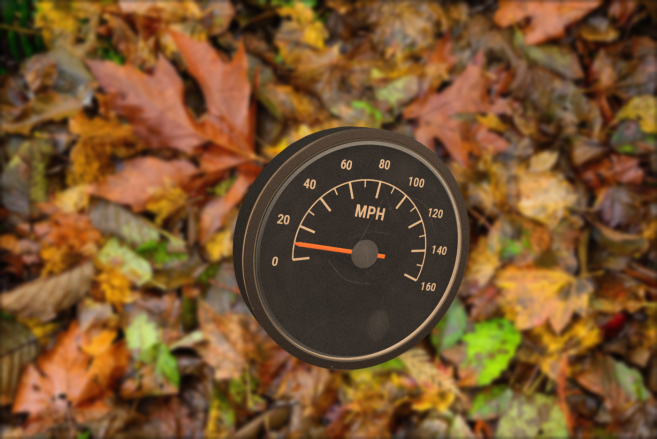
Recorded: {"value": 10, "unit": "mph"}
